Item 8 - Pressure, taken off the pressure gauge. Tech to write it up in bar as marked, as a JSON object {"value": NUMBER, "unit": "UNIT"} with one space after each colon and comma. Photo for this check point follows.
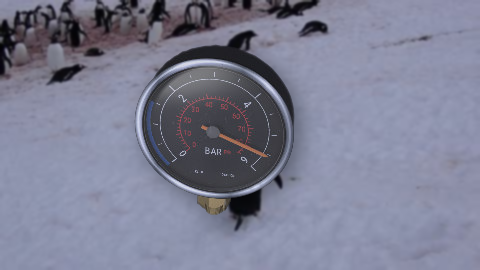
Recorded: {"value": 5.5, "unit": "bar"}
